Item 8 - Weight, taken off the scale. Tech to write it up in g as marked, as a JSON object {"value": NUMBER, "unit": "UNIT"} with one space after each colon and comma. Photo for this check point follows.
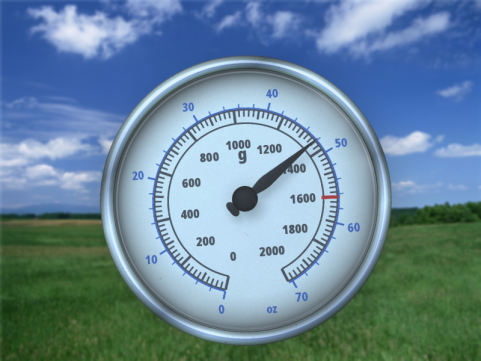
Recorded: {"value": 1360, "unit": "g"}
